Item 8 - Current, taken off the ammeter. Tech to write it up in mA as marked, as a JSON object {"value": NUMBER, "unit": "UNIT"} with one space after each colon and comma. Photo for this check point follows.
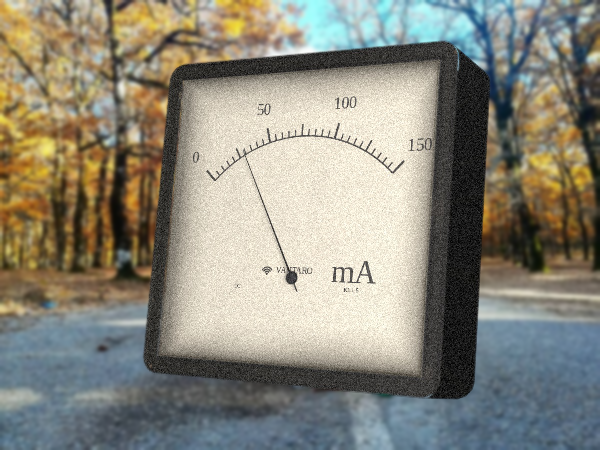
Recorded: {"value": 30, "unit": "mA"}
